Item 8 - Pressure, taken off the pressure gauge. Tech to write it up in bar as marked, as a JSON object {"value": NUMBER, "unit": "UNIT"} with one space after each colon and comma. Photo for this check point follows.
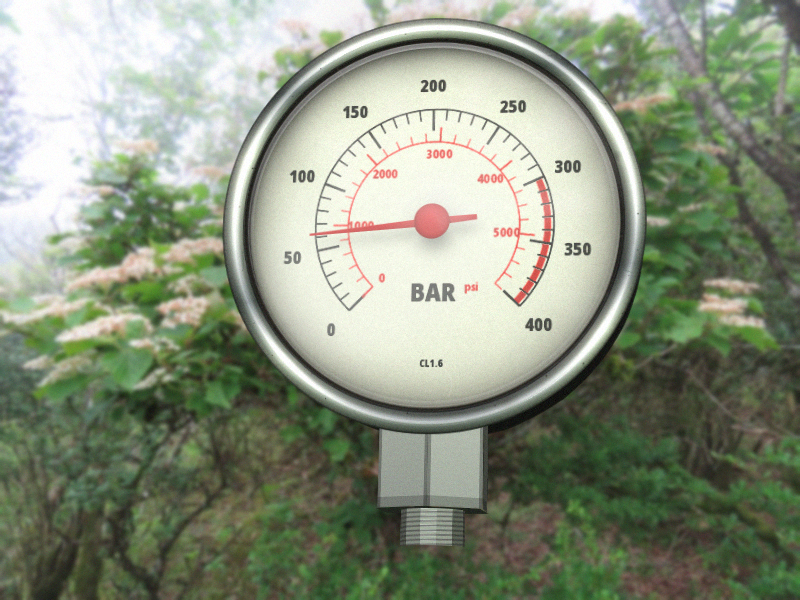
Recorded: {"value": 60, "unit": "bar"}
